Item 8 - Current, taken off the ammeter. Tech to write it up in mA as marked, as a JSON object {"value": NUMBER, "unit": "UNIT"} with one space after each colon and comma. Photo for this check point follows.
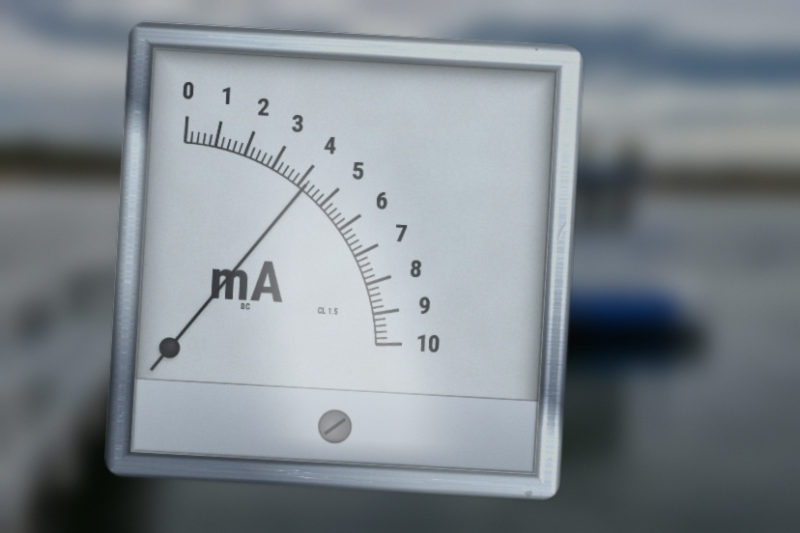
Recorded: {"value": 4.2, "unit": "mA"}
